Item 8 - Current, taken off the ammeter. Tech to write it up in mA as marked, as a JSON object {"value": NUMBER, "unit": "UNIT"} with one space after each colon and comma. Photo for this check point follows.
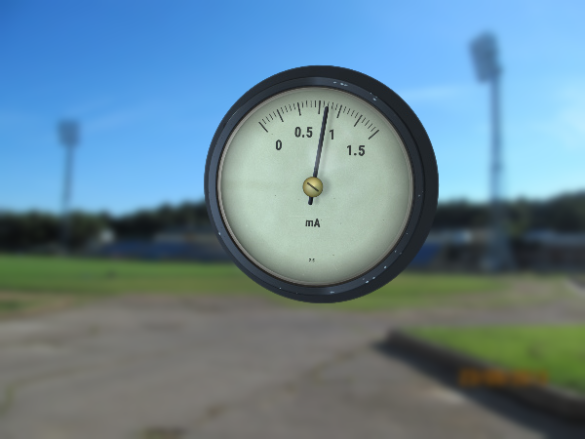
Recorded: {"value": 0.85, "unit": "mA"}
